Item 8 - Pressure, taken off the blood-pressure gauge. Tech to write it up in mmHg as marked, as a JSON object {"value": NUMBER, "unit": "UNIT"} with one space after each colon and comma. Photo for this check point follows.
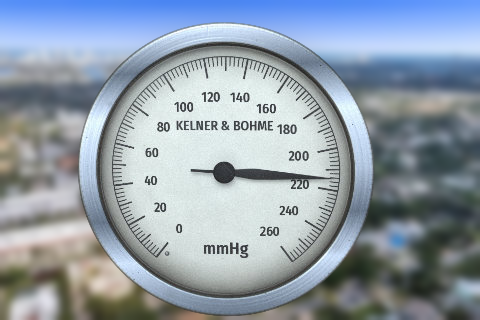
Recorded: {"value": 214, "unit": "mmHg"}
